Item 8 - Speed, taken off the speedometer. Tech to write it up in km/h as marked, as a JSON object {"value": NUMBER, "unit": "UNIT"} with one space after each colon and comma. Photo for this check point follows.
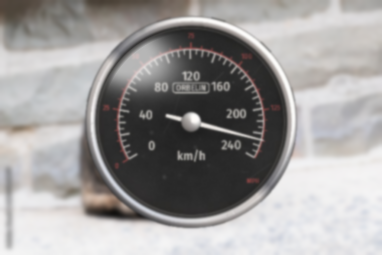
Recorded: {"value": 225, "unit": "km/h"}
